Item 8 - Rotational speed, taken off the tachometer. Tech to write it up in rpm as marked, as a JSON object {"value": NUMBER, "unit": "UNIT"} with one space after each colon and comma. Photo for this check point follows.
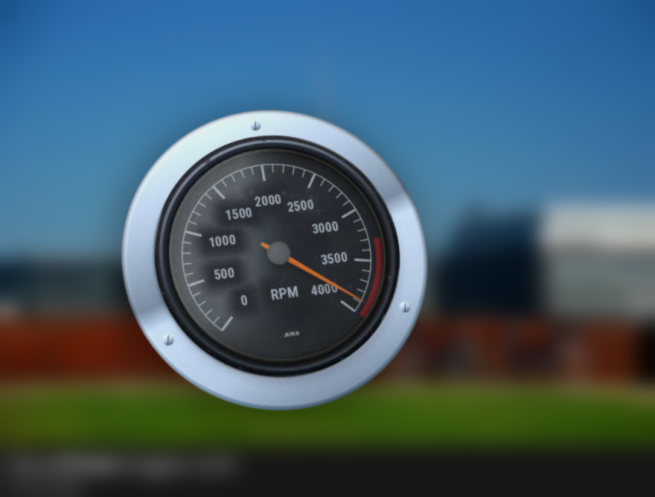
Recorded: {"value": 3900, "unit": "rpm"}
